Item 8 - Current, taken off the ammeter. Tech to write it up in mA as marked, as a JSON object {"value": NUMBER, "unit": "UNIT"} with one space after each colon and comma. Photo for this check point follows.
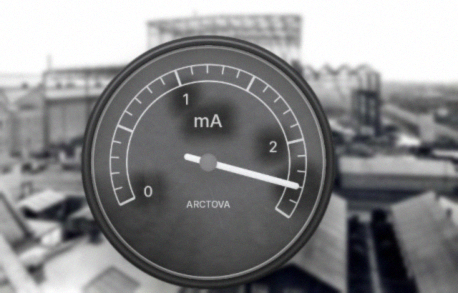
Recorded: {"value": 2.3, "unit": "mA"}
